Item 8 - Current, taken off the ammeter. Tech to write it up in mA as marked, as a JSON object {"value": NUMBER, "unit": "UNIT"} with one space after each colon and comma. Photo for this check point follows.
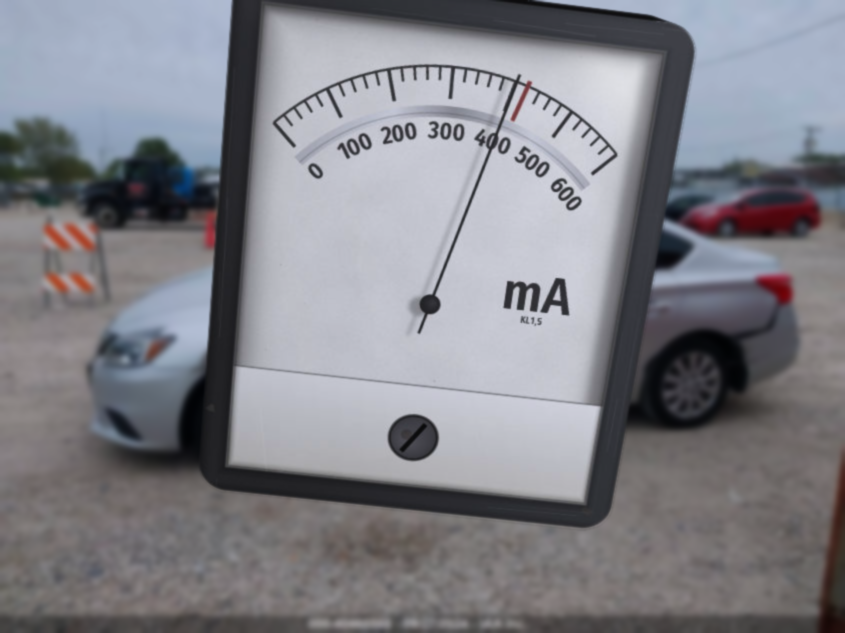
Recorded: {"value": 400, "unit": "mA"}
